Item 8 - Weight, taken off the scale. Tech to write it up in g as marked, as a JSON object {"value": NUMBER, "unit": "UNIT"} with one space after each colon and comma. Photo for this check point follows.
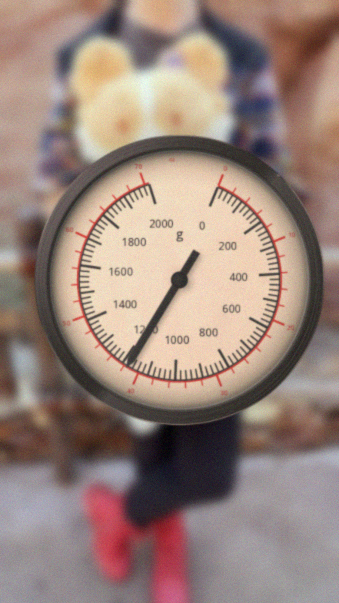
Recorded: {"value": 1180, "unit": "g"}
